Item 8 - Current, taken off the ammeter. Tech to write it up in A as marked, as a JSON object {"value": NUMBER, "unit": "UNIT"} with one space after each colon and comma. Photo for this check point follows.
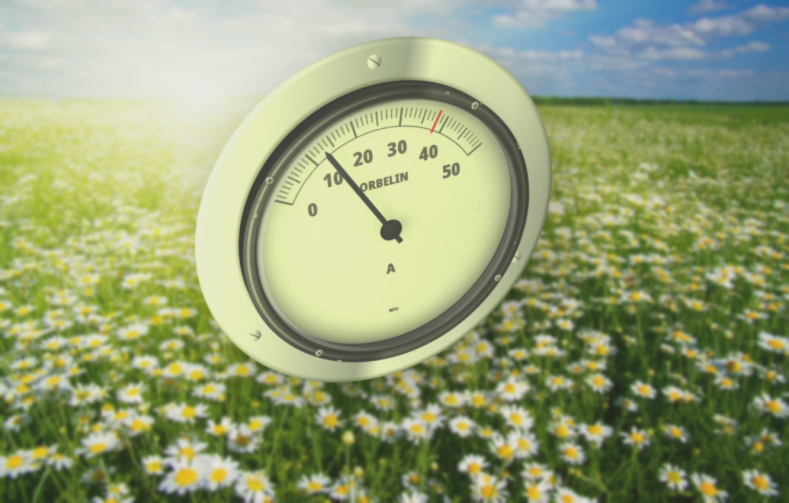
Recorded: {"value": 13, "unit": "A"}
